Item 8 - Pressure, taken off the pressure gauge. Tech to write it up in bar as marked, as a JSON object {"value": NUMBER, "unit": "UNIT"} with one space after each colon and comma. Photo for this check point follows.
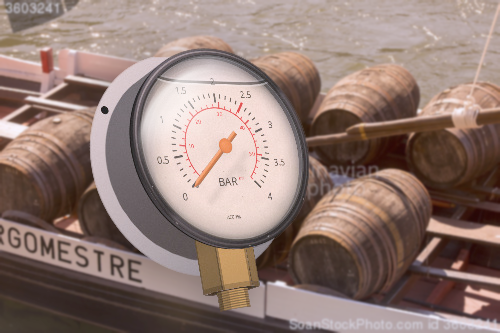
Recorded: {"value": 0, "unit": "bar"}
